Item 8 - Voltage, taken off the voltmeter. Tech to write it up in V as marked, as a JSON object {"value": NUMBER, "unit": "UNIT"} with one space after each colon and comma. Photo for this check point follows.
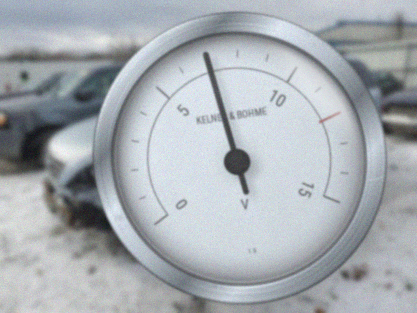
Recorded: {"value": 7, "unit": "V"}
